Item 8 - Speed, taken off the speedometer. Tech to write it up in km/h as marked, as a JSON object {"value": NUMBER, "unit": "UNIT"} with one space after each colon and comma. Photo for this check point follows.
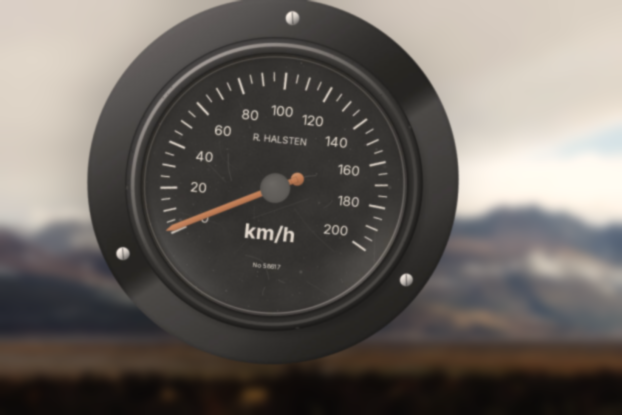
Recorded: {"value": 2.5, "unit": "km/h"}
